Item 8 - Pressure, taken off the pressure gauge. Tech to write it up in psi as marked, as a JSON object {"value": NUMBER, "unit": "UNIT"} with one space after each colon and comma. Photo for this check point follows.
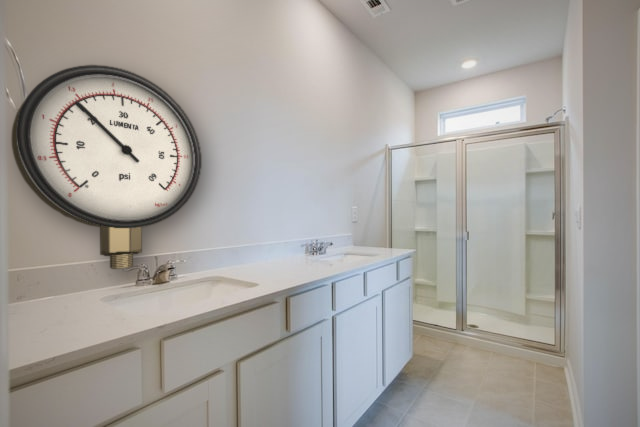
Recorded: {"value": 20, "unit": "psi"}
